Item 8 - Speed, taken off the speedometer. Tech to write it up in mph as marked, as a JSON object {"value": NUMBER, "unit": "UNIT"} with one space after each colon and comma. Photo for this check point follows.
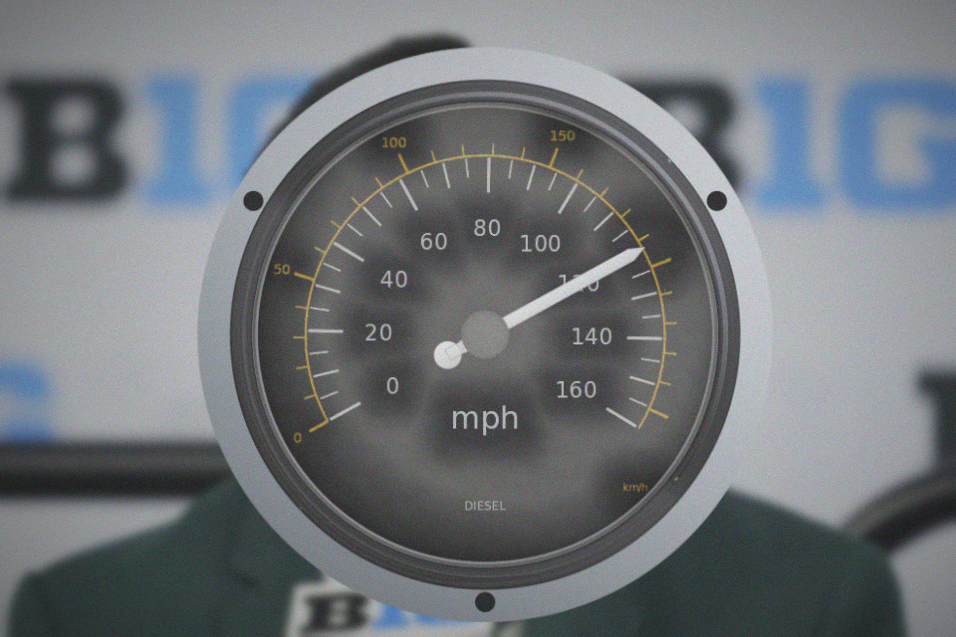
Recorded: {"value": 120, "unit": "mph"}
